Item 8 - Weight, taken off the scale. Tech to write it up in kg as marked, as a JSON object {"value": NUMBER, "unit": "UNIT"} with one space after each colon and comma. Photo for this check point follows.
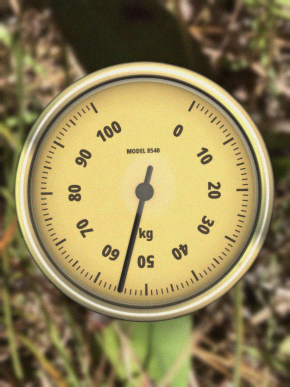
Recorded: {"value": 55, "unit": "kg"}
